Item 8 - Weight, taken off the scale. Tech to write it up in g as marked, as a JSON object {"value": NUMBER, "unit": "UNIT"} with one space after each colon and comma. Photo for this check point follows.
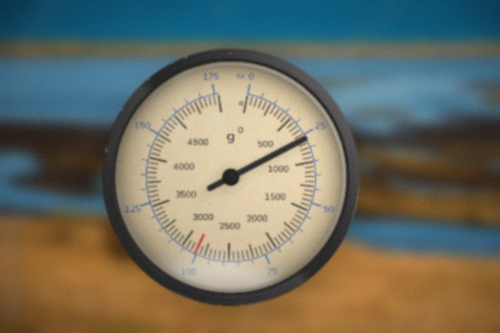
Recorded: {"value": 750, "unit": "g"}
